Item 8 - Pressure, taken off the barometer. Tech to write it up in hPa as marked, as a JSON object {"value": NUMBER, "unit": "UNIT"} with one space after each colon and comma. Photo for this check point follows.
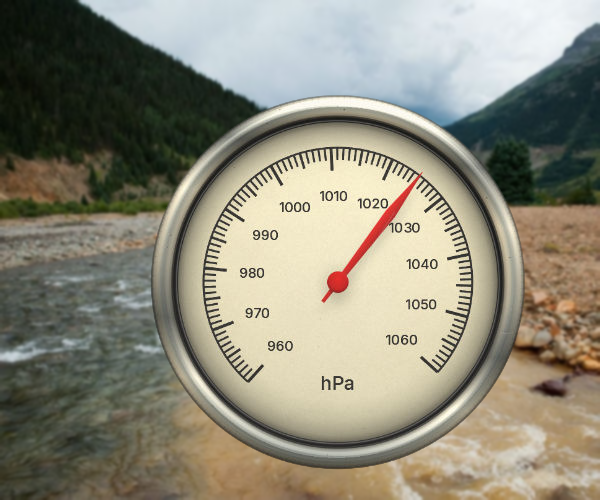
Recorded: {"value": 1025, "unit": "hPa"}
